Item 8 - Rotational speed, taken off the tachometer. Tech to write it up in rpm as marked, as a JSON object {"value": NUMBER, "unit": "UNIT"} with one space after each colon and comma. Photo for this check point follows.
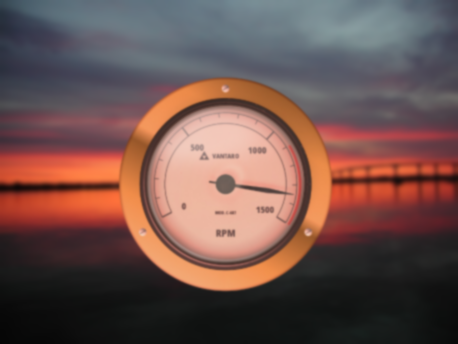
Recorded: {"value": 1350, "unit": "rpm"}
